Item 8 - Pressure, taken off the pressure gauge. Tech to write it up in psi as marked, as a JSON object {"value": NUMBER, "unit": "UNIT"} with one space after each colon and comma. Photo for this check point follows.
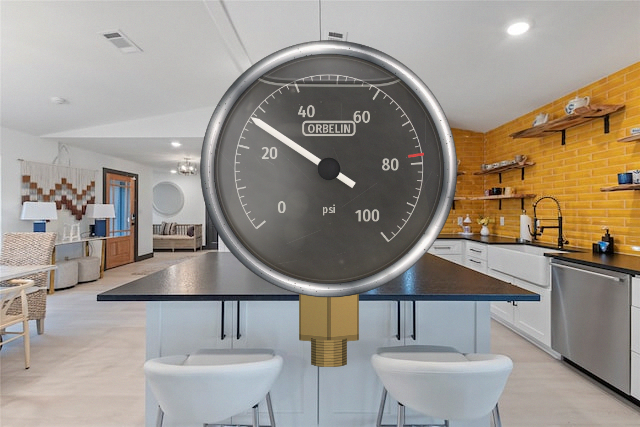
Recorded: {"value": 27, "unit": "psi"}
